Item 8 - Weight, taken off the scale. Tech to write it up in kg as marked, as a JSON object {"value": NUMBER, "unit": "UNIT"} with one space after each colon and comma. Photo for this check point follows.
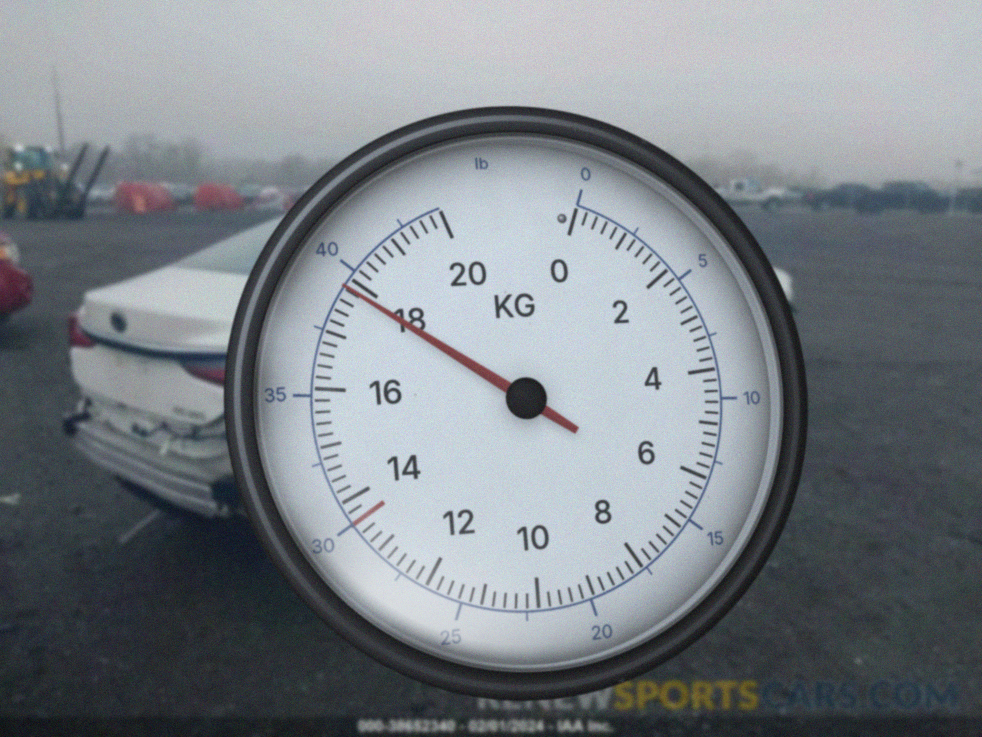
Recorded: {"value": 17.8, "unit": "kg"}
